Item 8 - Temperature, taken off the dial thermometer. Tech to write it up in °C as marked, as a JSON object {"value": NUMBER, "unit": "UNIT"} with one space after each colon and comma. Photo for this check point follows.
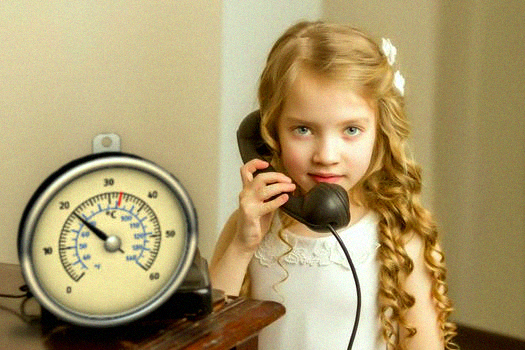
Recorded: {"value": 20, "unit": "°C"}
